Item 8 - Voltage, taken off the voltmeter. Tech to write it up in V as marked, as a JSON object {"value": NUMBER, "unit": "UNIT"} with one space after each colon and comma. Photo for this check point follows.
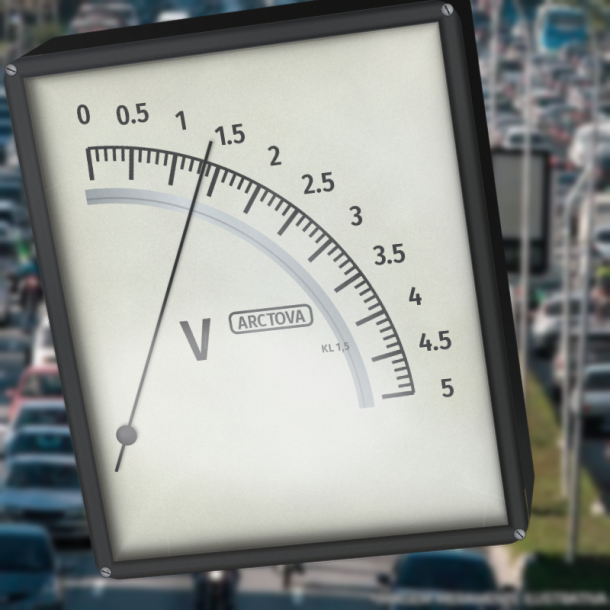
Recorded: {"value": 1.35, "unit": "V"}
